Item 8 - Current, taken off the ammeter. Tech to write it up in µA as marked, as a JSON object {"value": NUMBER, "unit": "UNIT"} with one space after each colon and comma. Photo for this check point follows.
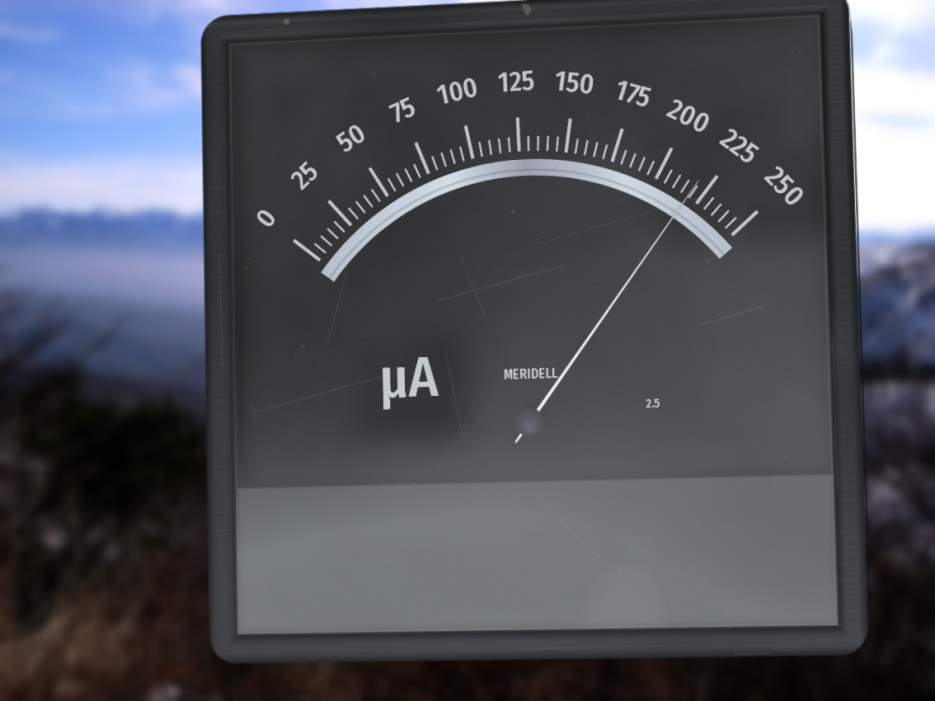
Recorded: {"value": 220, "unit": "µA"}
